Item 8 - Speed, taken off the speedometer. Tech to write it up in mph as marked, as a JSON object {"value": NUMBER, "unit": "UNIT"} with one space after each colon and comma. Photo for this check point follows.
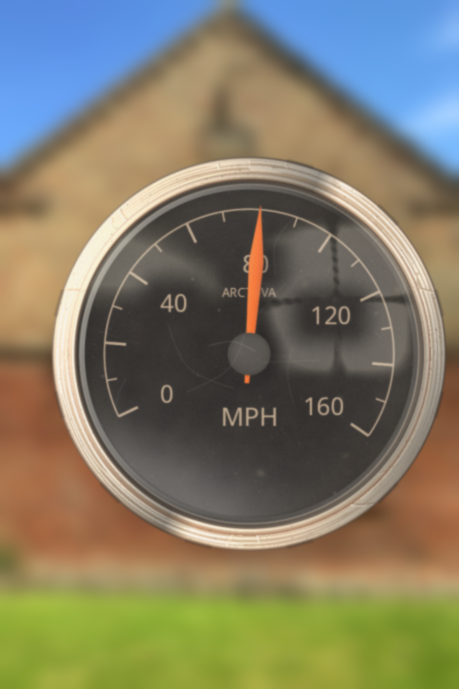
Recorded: {"value": 80, "unit": "mph"}
